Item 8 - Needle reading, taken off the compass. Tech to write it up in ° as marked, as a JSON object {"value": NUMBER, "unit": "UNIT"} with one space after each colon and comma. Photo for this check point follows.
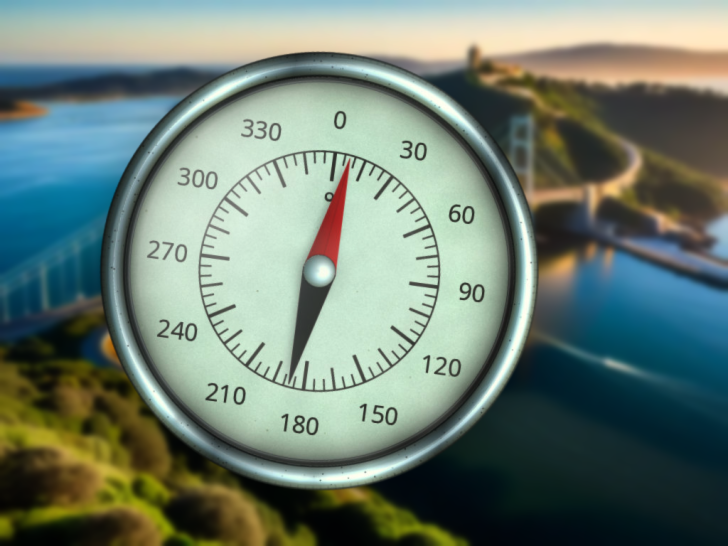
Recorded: {"value": 7.5, "unit": "°"}
